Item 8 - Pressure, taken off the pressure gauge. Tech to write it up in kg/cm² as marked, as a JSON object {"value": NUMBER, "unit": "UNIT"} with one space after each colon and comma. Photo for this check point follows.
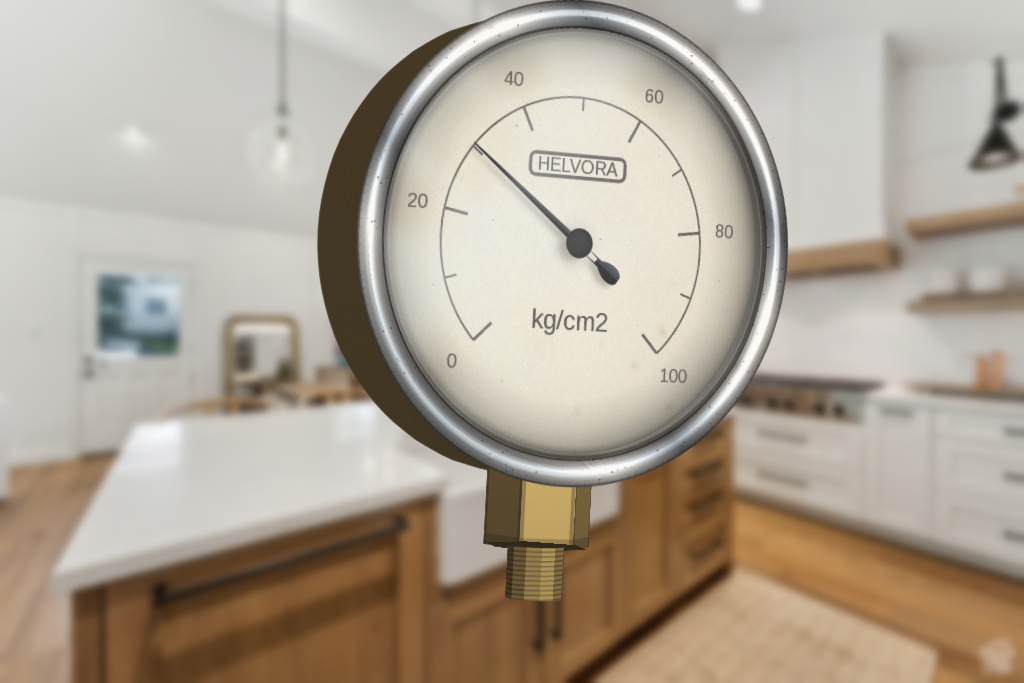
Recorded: {"value": 30, "unit": "kg/cm²"}
